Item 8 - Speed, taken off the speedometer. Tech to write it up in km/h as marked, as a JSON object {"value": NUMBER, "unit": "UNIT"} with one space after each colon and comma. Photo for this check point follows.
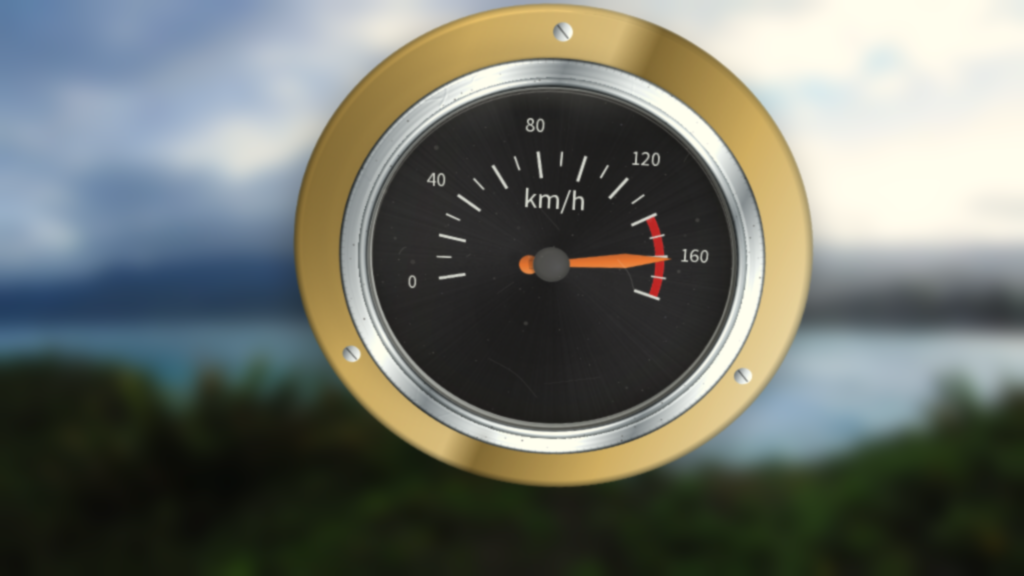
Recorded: {"value": 160, "unit": "km/h"}
